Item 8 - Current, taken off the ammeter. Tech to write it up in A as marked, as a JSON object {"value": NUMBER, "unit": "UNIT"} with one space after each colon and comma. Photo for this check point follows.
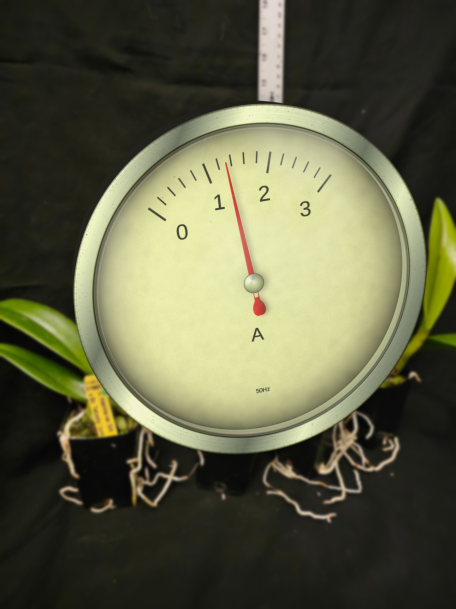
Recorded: {"value": 1.3, "unit": "A"}
